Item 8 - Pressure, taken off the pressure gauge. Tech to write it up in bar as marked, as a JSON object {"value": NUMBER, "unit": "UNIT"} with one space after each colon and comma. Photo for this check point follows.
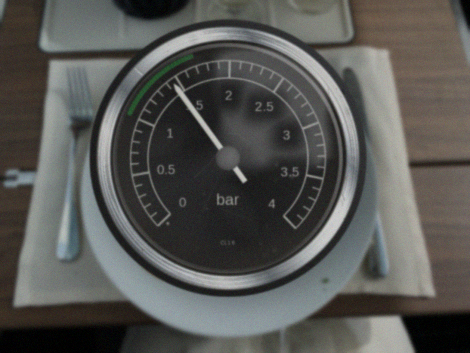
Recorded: {"value": 1.45, "unit": "bar"}
